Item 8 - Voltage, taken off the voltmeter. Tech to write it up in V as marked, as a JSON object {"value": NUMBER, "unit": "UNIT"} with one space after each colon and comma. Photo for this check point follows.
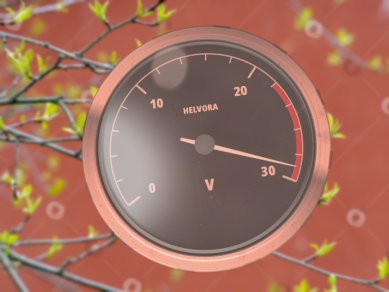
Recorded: {"value": 29, "unit": "V"}
